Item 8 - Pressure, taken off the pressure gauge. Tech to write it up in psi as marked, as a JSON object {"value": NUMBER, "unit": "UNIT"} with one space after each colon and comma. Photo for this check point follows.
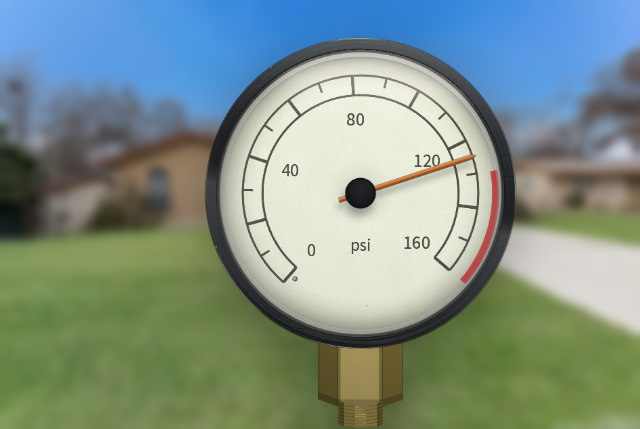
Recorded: {"value": 125, "unit": "psi"}
